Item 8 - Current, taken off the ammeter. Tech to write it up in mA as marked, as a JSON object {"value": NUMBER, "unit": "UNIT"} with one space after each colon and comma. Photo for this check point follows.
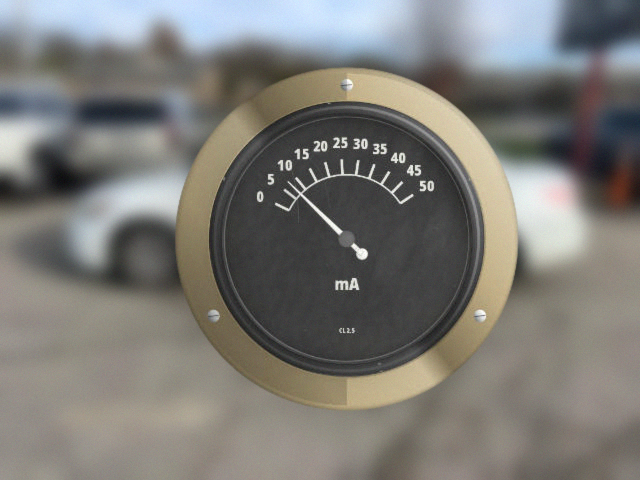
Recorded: {"value": 7.5, "unit": "mA"}
